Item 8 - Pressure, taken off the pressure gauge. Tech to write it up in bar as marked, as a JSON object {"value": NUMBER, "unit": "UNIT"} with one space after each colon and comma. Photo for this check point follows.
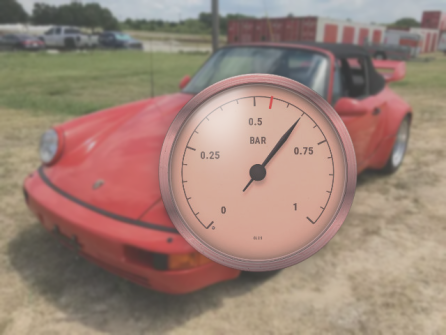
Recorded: {"value": 0.65, "unit": "bar"}
